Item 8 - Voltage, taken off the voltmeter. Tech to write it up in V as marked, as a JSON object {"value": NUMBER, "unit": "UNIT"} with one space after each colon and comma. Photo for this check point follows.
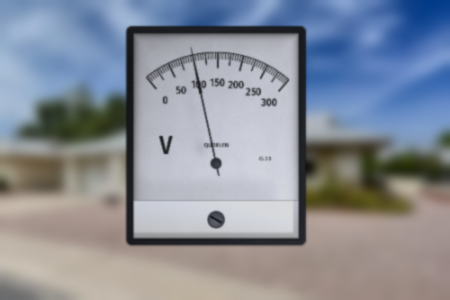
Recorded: {"value": 100, "unit": "V"}
